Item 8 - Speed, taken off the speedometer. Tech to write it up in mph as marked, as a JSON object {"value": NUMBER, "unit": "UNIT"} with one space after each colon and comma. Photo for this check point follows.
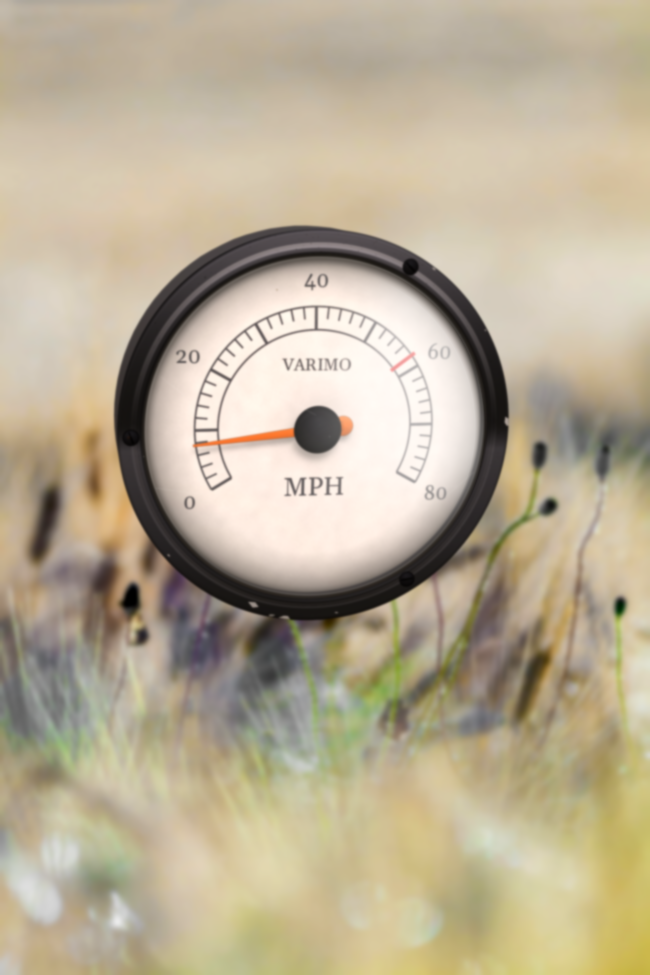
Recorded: {"value": 8, "unit": "mph"}
